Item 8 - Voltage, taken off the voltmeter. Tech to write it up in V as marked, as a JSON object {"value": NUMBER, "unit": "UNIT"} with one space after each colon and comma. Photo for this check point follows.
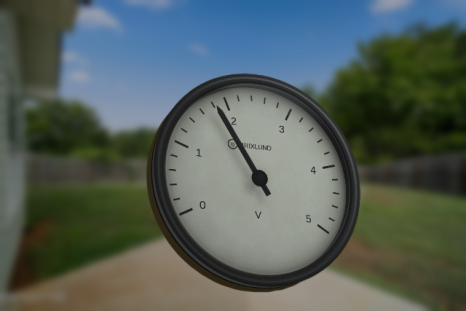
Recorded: {"value": 1.8, "unit": "V"}
